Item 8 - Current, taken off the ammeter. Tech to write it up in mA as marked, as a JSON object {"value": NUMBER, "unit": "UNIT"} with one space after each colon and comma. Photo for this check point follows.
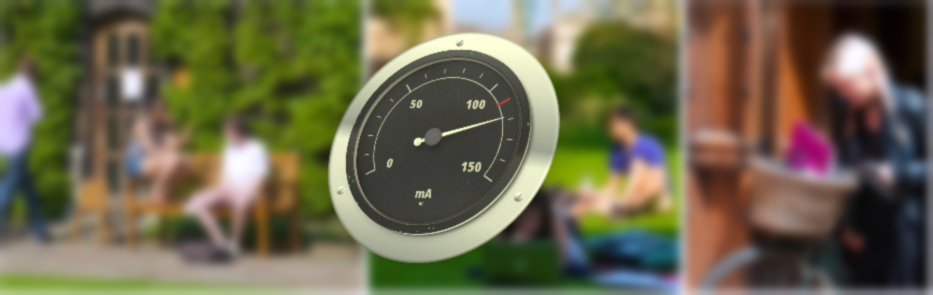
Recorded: {"value": 120, "unit": "mA"}
